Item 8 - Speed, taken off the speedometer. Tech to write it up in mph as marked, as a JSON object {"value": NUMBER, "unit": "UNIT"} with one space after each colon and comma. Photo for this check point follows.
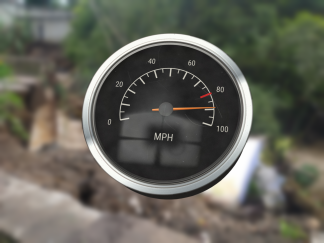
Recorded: {"value": 90, "unit": "mph"}
